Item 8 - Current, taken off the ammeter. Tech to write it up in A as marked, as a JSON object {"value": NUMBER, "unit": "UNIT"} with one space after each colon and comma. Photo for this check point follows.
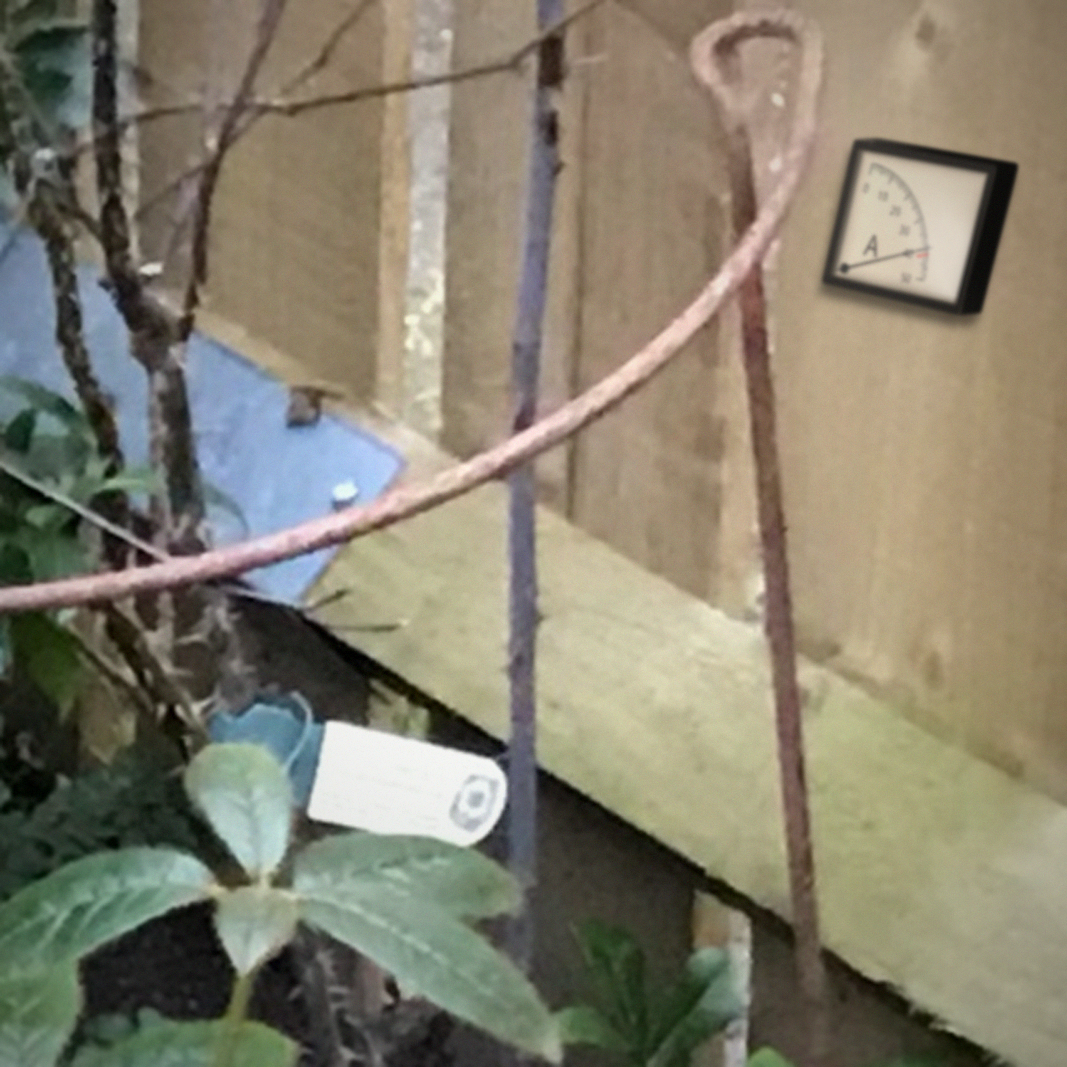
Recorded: {"value": 40, "unit": "A"}
